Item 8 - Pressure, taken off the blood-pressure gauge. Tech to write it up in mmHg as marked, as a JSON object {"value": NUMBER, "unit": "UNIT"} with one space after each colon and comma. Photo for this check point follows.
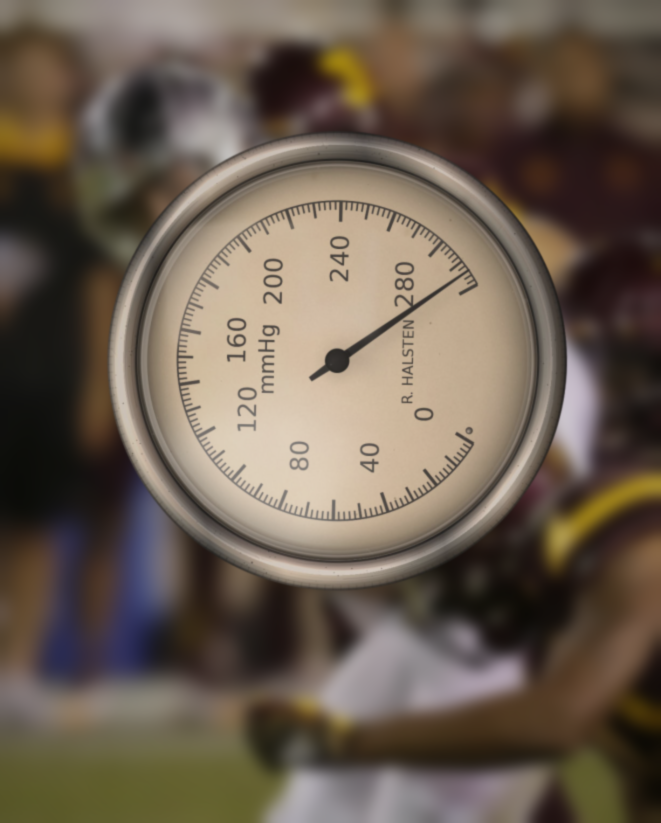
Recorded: {"value": 294, "unit": "mmHg"}
